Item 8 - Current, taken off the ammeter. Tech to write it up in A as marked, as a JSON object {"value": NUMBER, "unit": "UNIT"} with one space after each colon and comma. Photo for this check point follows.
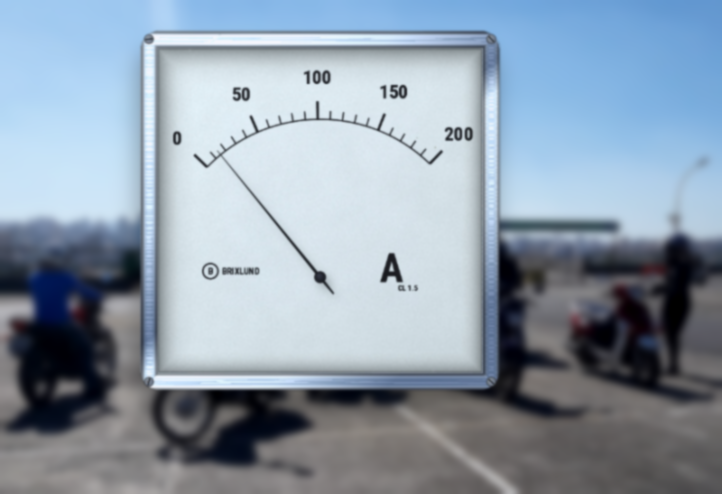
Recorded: {"value": 15, "unit": "A"}
